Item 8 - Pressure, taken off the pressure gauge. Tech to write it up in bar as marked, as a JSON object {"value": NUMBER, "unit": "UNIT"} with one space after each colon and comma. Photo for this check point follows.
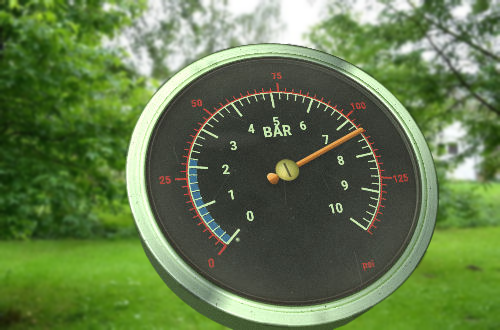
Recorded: {"value": 7.4, "unit": "bar"}
